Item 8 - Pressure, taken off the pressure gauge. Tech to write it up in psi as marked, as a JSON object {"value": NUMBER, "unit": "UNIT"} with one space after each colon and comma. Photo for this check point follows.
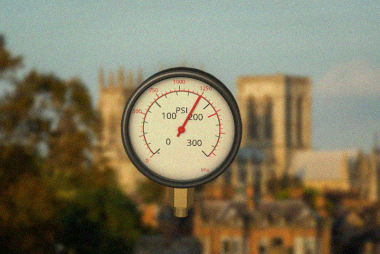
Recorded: {"value": 180, "unit": "psi"}
